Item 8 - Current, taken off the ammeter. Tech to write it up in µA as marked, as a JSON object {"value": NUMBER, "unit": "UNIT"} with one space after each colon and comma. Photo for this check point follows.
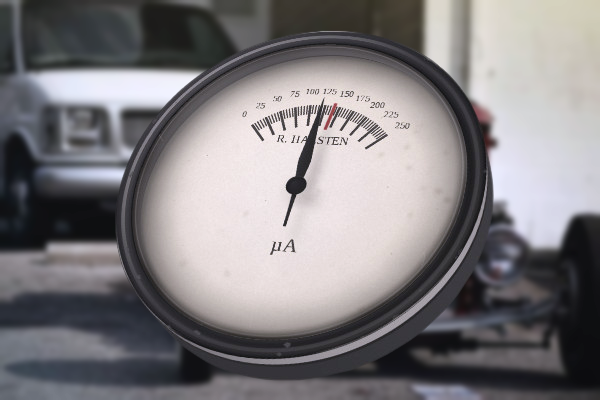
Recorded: {"value": 125, "unit": "µA"}
